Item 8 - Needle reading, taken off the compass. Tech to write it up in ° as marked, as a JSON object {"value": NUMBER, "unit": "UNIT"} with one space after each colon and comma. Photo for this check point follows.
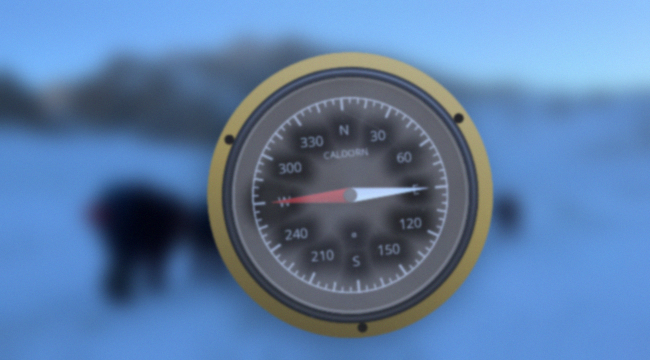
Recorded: {"value": 270, "unit": "°"}
